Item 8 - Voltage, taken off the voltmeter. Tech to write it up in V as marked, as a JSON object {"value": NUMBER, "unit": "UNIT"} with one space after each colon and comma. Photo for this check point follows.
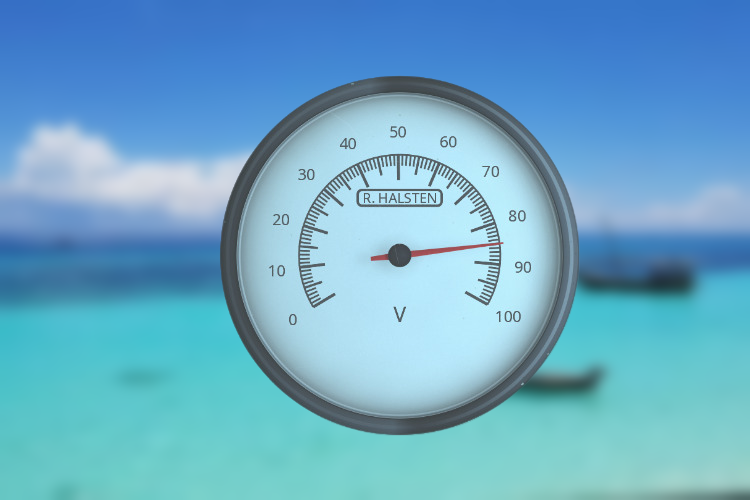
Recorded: {"value": 85, "unit": "V"}
